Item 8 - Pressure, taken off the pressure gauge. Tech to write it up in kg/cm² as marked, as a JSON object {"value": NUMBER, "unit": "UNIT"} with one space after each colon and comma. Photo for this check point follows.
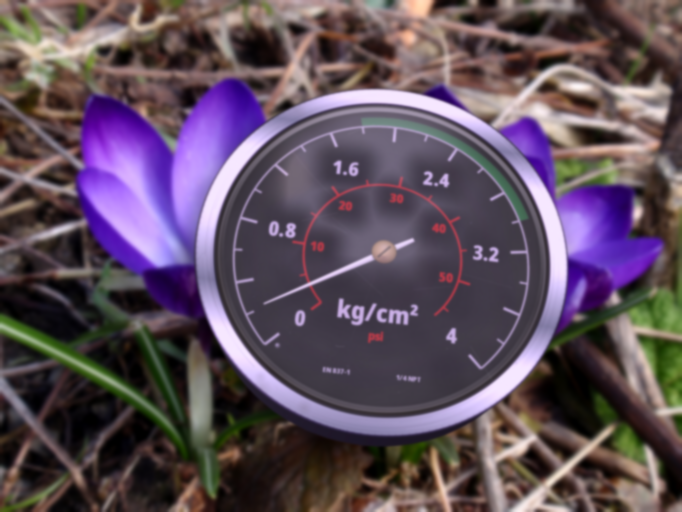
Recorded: {"value": 0.2, "unit": "kg/cm²"}
